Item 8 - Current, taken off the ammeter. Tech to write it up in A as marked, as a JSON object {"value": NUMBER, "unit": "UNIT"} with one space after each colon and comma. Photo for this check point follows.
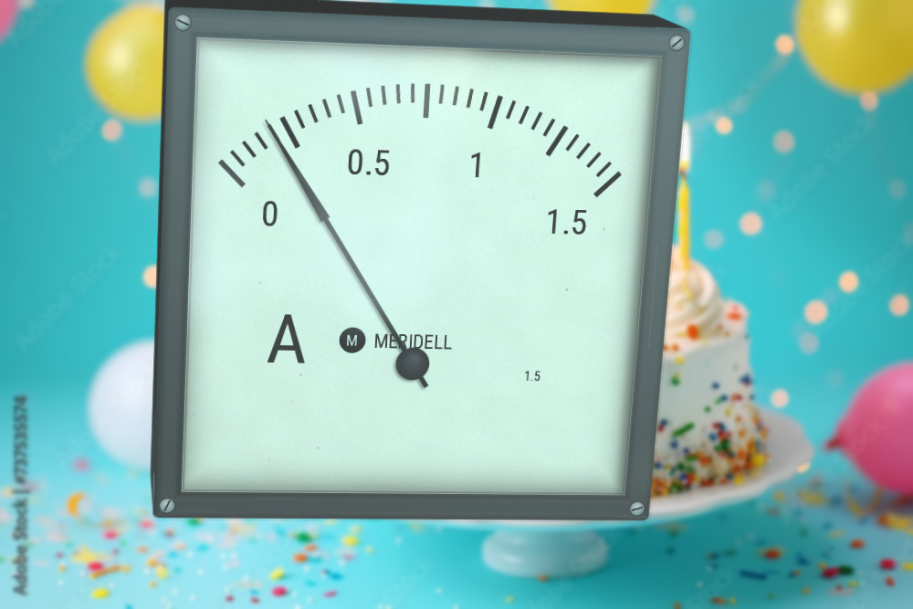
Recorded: {"value": 0.2, "unit": "A"}
